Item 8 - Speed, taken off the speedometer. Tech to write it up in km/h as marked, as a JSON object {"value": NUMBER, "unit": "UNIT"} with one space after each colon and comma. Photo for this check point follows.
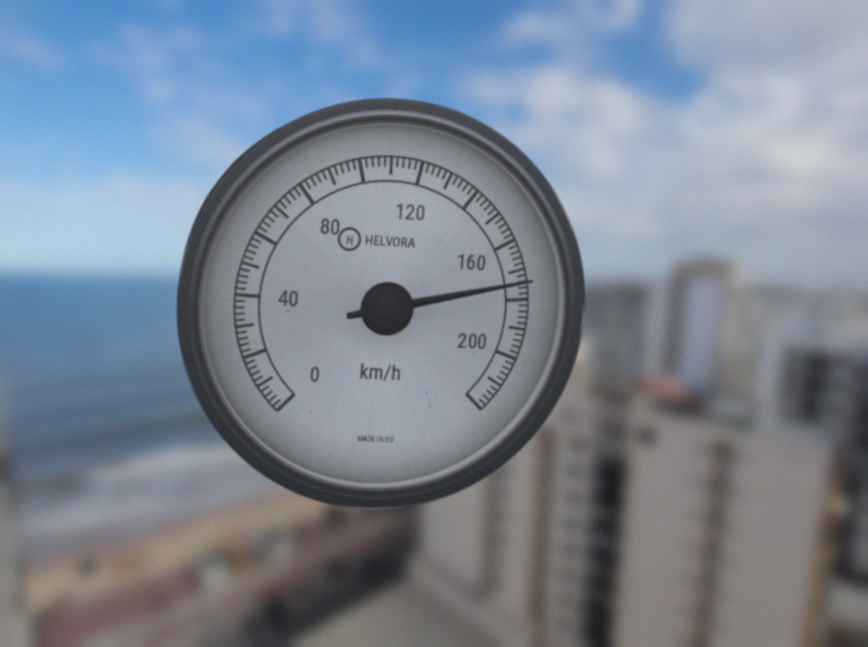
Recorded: {"value": 174, "unit": "km/h"}
